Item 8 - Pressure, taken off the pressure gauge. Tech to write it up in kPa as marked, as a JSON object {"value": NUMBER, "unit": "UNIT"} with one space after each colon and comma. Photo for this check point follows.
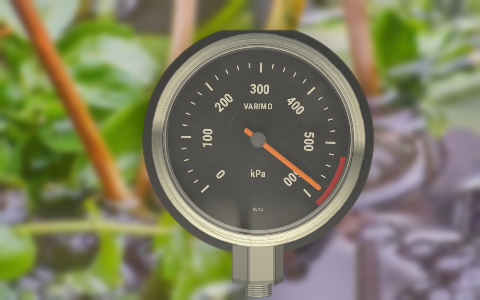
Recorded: {"value": 580, "unit": "kPa"}
